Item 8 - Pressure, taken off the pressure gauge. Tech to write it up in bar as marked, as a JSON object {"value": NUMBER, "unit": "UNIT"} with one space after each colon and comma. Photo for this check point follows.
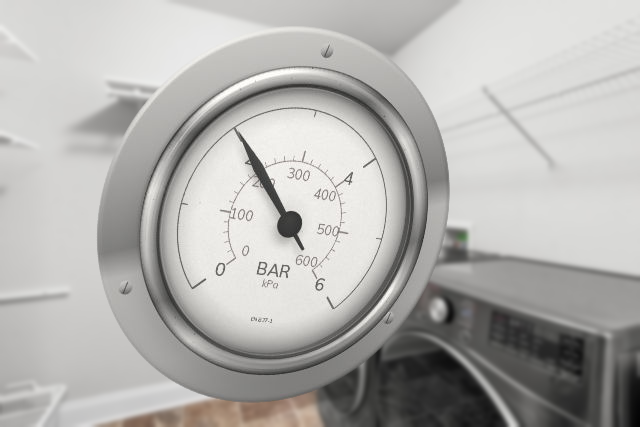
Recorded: {"value": 2, "unit": "bar"}
